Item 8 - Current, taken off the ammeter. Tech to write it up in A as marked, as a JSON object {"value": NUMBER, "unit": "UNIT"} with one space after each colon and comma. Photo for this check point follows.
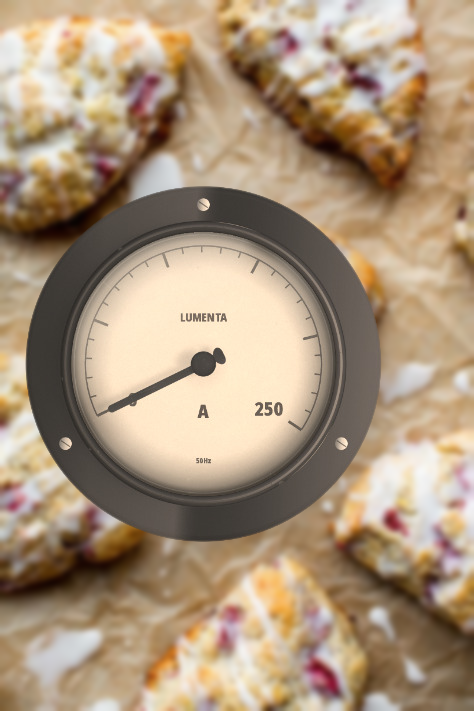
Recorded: {"value": 0, "unit": "A"}
